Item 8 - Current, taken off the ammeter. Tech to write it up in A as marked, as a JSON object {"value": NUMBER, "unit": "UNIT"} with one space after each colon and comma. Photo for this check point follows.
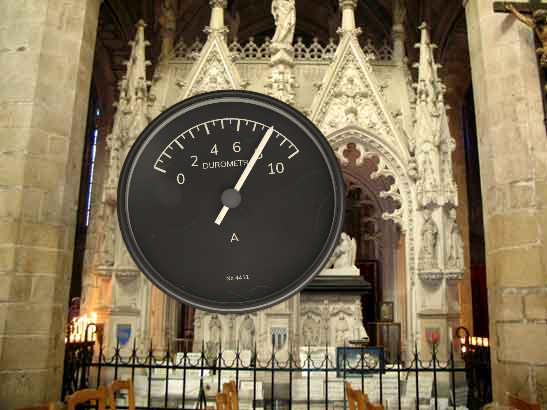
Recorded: {"value": 8, "unit": "A"}
